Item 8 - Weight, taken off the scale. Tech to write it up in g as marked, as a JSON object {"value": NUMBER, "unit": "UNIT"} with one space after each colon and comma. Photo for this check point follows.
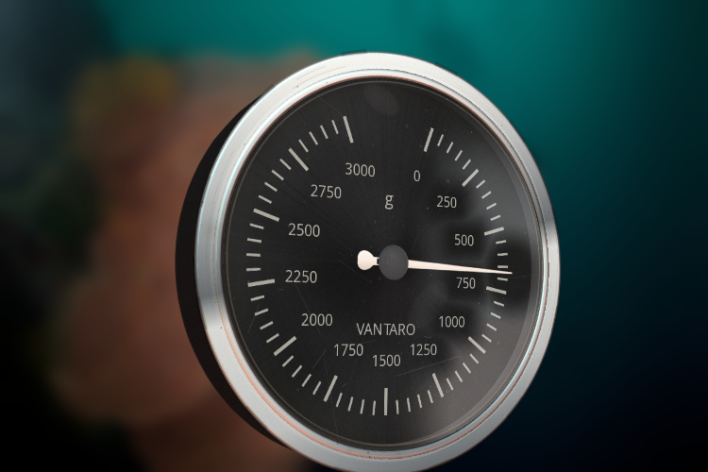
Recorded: {"value": 675, "unit": "g"}
